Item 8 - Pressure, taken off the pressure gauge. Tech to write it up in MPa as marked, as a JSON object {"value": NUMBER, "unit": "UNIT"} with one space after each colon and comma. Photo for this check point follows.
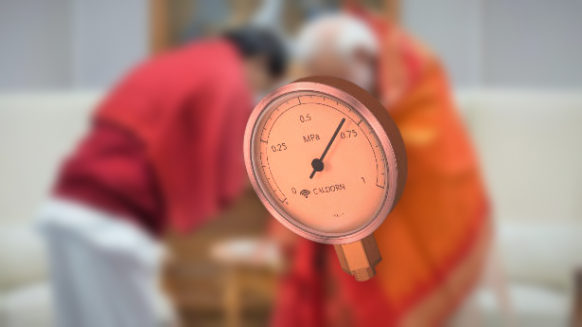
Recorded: {"value": 0.7, "unit": "MPa"}
